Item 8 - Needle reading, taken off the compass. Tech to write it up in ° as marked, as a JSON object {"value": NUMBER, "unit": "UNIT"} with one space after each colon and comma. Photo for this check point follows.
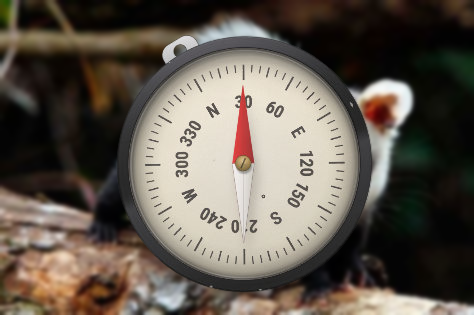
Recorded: {"value": 30, "unit": "°"}
